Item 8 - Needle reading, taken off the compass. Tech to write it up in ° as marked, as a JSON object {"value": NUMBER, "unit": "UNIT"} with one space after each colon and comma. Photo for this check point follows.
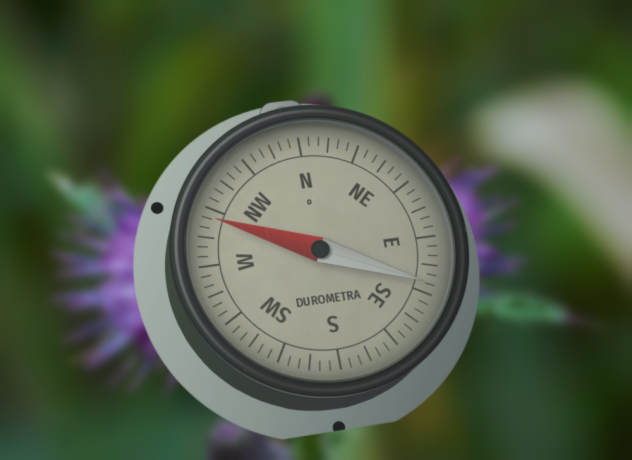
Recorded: {"value": 295, "unit": "°"}
